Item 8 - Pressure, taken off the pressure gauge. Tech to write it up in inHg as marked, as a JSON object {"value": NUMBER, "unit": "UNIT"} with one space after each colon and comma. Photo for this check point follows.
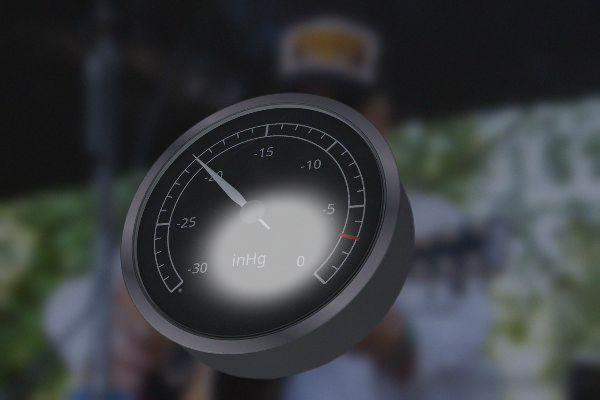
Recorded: {"value": -20, "unit": "inHg"}
